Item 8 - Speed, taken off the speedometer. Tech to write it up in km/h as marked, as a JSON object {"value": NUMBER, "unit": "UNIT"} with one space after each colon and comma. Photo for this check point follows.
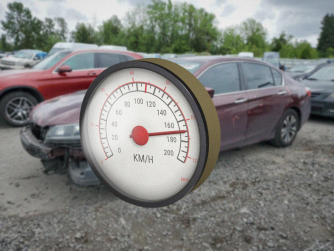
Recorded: {"value": 170, "unit": "km/h"}
